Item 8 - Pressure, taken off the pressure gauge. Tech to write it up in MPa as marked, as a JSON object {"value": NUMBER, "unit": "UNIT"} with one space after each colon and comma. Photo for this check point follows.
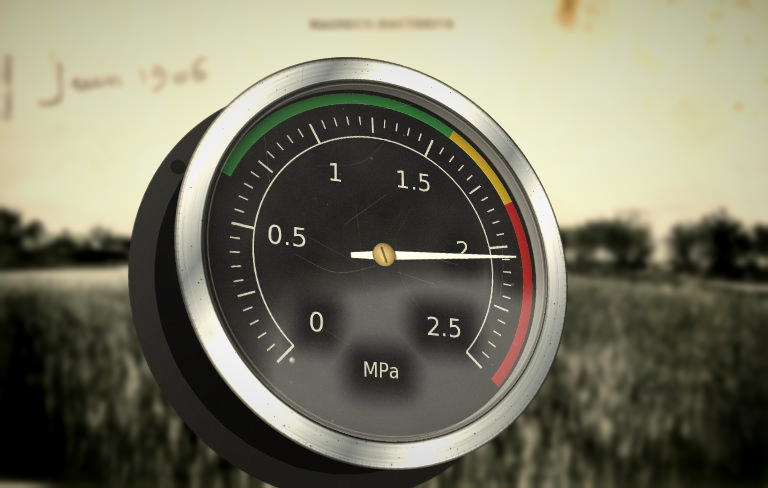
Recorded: {"value": 2.05, "unit": "MPa"}
